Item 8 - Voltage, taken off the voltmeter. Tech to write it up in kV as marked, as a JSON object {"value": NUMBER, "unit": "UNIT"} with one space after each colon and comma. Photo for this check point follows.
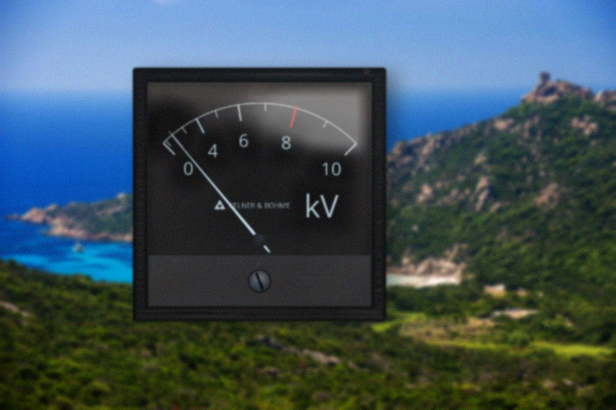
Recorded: {"value": 2, "unit": "kV"}
